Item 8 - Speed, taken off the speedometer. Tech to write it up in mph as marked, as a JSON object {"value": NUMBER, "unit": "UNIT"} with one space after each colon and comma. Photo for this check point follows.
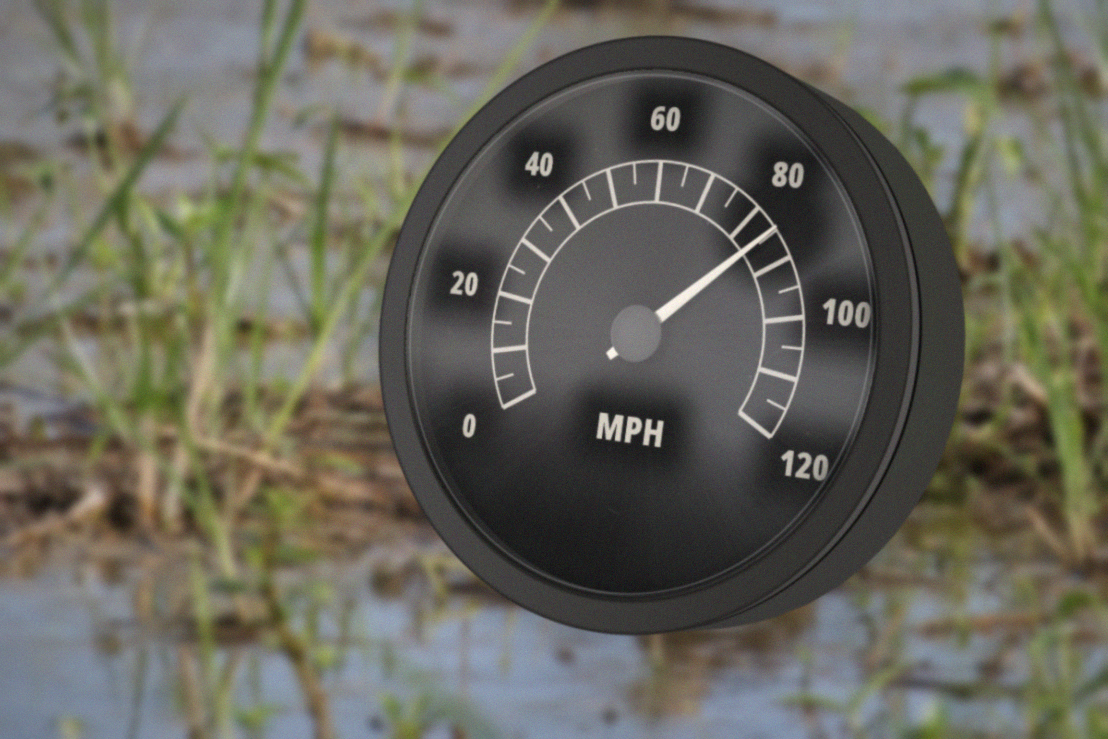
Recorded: {"value": 85, "unit": "mph"}
